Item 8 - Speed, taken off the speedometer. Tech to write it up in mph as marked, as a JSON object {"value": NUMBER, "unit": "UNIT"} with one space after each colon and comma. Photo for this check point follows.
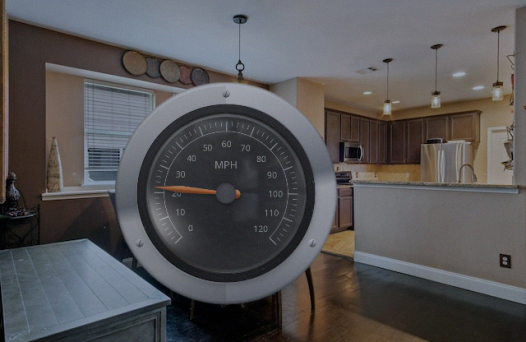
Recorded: {"value": 22, "unit": "mph"}
